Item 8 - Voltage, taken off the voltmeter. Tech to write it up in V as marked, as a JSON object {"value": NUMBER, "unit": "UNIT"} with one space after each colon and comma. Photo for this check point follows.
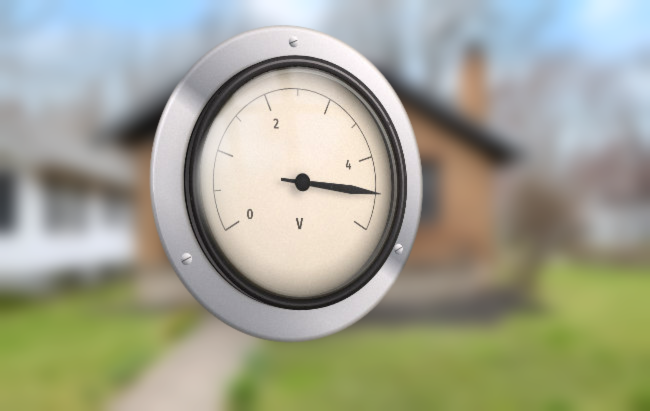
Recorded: {"value": 4.5, "unit": "V"}
